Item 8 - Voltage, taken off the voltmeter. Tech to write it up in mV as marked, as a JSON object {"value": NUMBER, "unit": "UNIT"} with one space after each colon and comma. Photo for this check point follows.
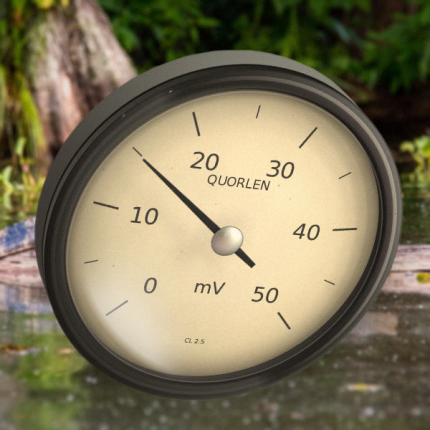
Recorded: {"value": 15, "unit": "mV"}
